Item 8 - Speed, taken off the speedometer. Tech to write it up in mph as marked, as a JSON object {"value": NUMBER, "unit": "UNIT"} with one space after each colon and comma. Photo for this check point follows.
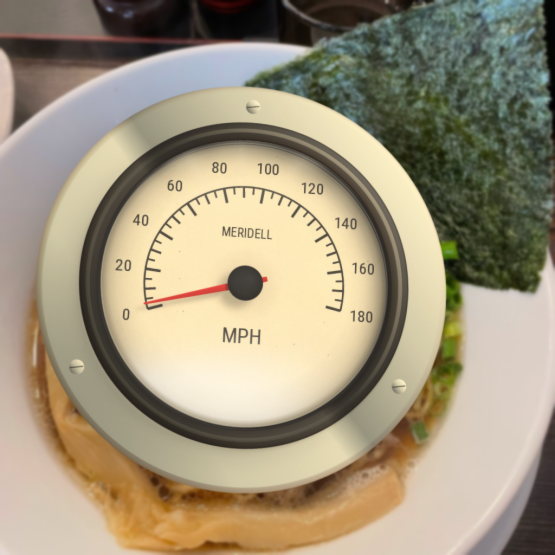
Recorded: {"value": 2.5, "unit": "mph"}
